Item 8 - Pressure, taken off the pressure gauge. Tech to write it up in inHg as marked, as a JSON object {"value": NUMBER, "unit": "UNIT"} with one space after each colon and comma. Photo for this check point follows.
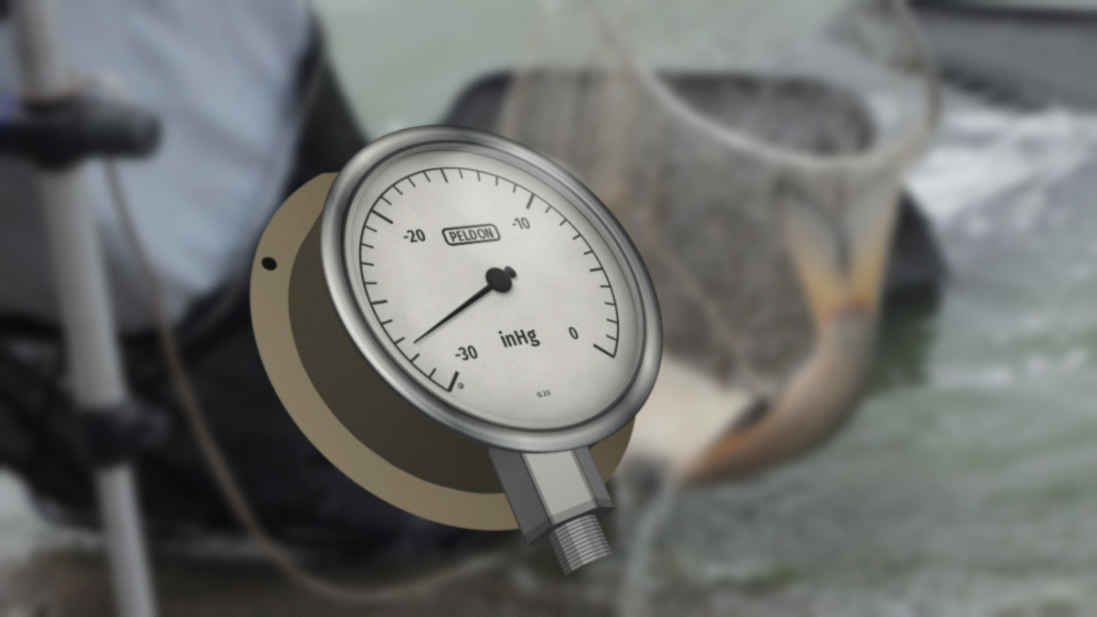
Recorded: {"value": -27.5, "unit": "inHg"}
